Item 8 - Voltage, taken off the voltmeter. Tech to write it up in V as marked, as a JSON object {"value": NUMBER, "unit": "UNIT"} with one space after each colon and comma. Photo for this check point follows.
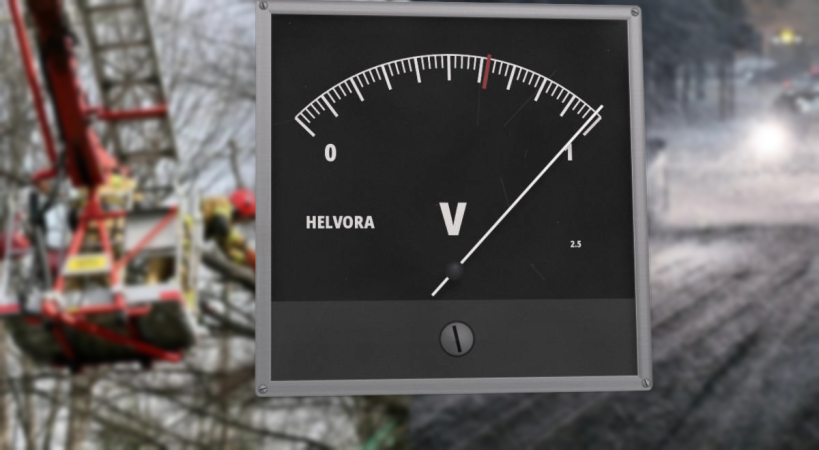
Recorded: {"value": 0.98, "unit": "V"}
